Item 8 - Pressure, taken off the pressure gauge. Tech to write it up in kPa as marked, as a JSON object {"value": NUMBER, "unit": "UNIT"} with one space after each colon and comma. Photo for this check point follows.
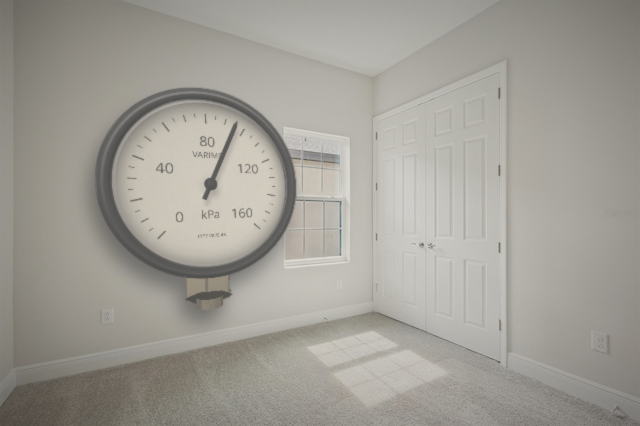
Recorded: {"value": 95, "unit": "kPa"}
